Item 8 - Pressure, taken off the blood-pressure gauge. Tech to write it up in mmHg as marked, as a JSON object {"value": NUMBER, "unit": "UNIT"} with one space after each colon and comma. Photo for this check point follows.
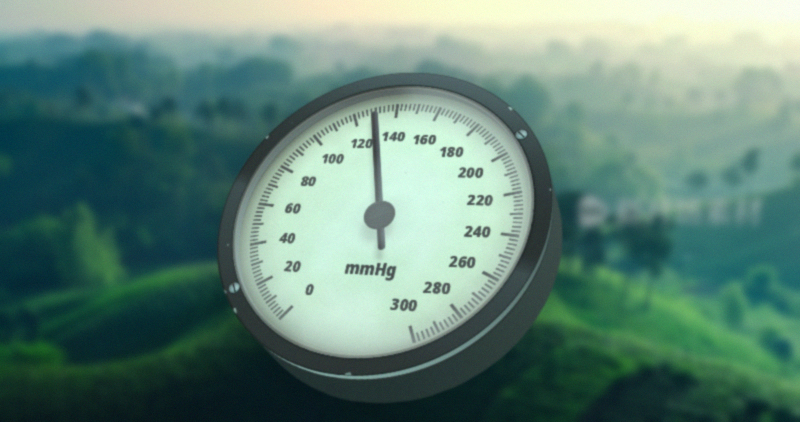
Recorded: {"value": 130, "unit": "mmHg"}
